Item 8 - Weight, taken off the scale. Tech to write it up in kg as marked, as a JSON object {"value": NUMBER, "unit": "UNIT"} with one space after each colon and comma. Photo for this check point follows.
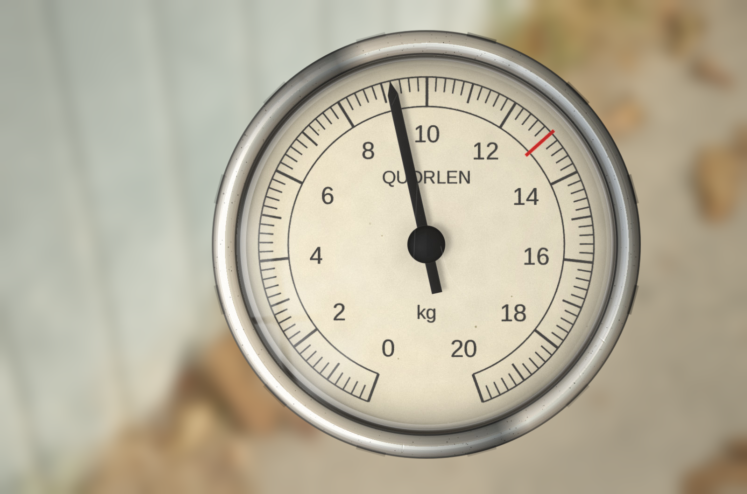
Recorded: {"value": 9.2, "unit": "kg"}
